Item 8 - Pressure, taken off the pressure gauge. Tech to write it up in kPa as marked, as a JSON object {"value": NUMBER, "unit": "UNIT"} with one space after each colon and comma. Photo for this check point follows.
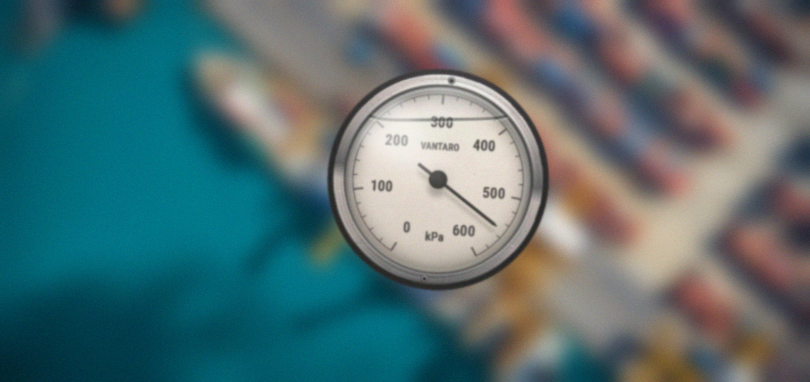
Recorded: {"value": 550, "unit": "kPa"}
